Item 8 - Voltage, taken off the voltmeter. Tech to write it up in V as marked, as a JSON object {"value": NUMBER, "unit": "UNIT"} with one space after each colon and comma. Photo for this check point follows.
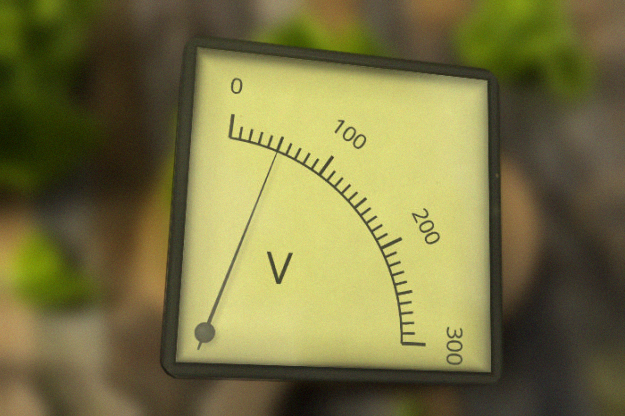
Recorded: {"value": 50, "unit": "V"}
